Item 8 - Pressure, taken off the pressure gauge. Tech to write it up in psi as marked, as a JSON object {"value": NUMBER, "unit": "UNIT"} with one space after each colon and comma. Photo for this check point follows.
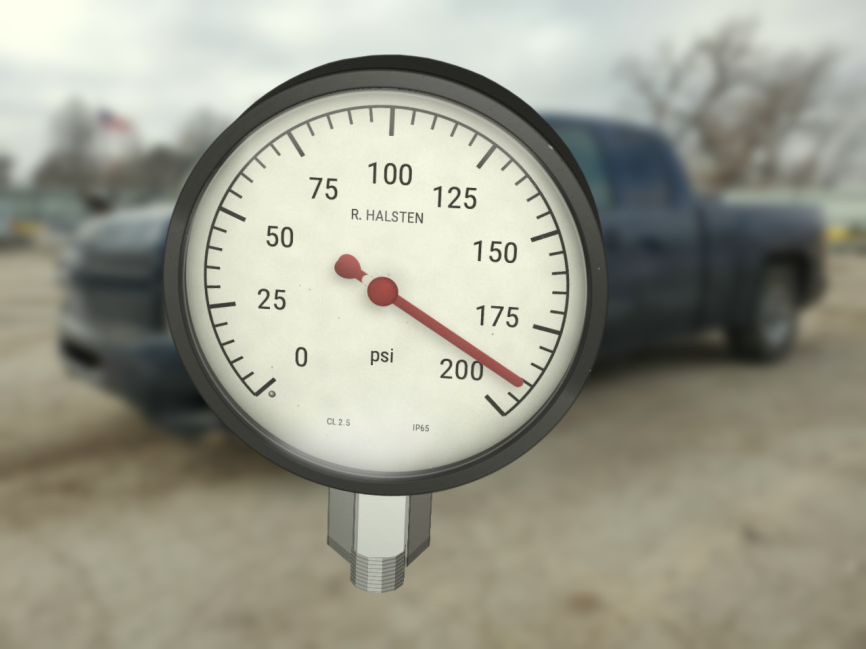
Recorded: {"value": 190, "unit": "psi"}
